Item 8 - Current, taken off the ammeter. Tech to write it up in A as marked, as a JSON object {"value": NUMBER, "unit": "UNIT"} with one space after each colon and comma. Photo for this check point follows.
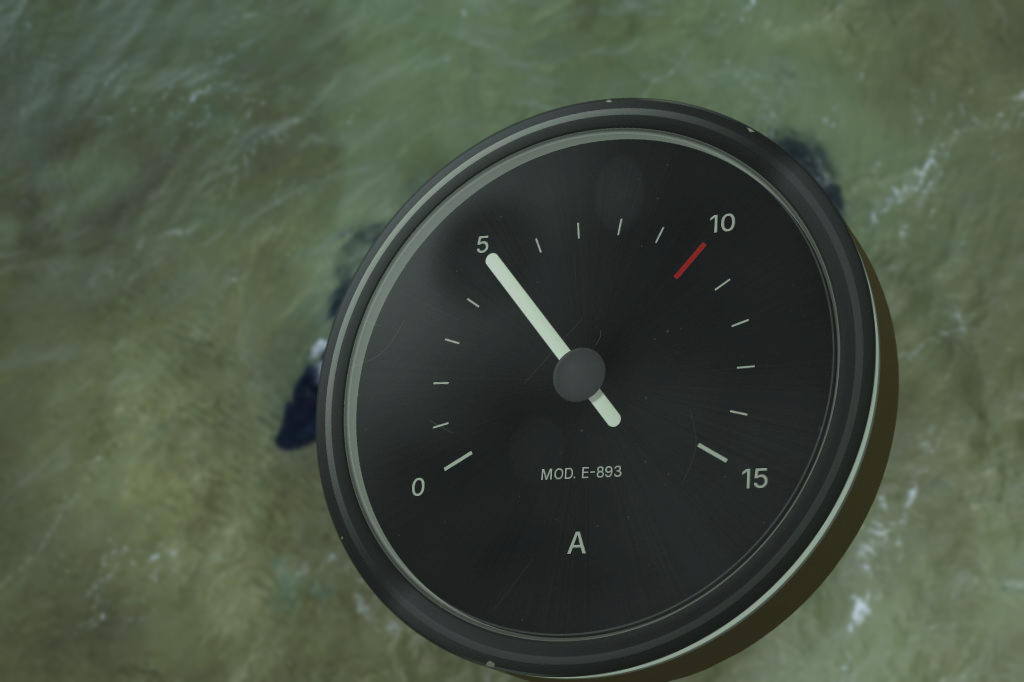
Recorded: {"value": 5, "unit": "A"}
